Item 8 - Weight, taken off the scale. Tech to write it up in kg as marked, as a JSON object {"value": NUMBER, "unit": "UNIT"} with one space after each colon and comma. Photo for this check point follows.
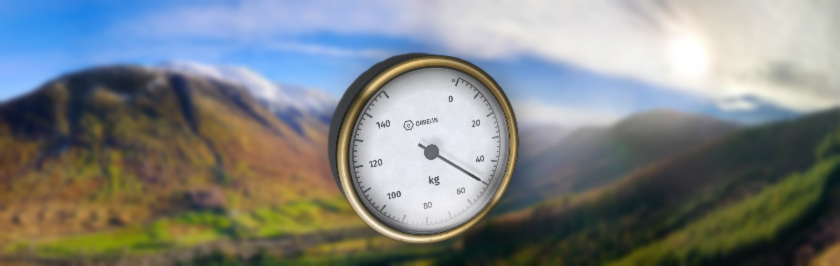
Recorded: {"value": 50, "unit": "kg"}
